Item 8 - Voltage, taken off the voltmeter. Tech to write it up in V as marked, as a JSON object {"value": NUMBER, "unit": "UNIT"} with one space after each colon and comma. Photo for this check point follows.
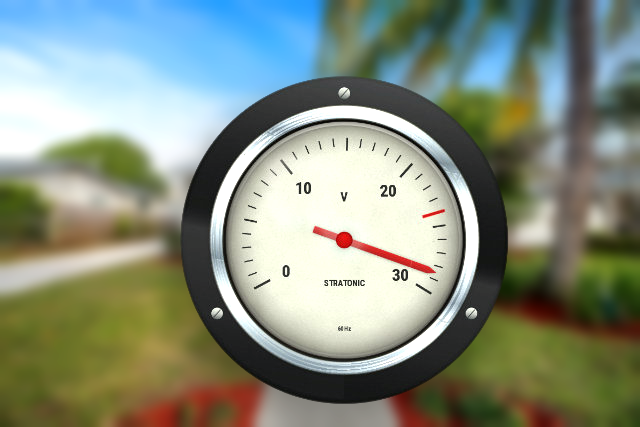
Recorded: {"value": 28.5, "unit": "V"}
